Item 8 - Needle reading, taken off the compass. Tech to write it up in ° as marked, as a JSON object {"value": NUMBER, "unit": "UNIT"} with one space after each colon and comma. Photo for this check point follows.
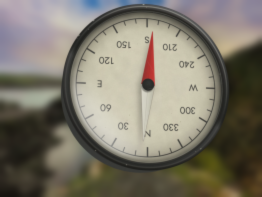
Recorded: {"value": 185, "unit": "°"}
